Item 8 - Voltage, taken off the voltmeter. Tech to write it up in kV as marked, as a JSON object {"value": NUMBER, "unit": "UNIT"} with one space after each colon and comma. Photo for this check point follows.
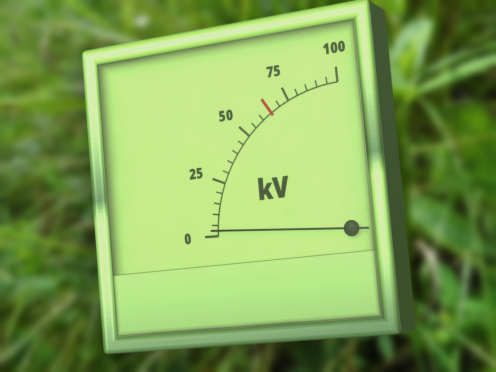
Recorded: {"value": 2.5, "unit": "kV"}
